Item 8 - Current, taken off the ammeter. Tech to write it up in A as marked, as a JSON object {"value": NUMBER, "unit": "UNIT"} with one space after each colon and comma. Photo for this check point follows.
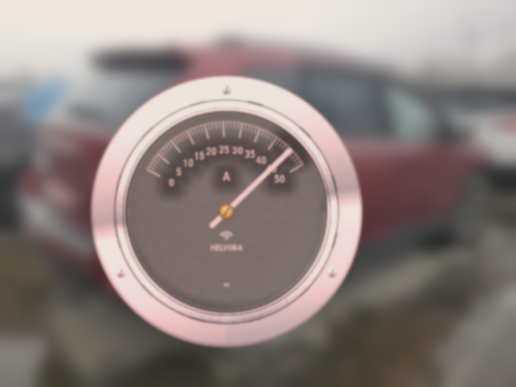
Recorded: {"value": 45, "unit": "A"}
